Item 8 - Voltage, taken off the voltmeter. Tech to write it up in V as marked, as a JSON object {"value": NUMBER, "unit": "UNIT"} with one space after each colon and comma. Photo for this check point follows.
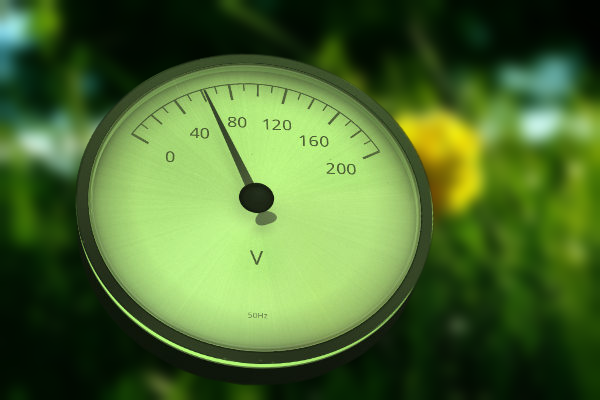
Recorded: {"value": 60, "unit": "V"}
